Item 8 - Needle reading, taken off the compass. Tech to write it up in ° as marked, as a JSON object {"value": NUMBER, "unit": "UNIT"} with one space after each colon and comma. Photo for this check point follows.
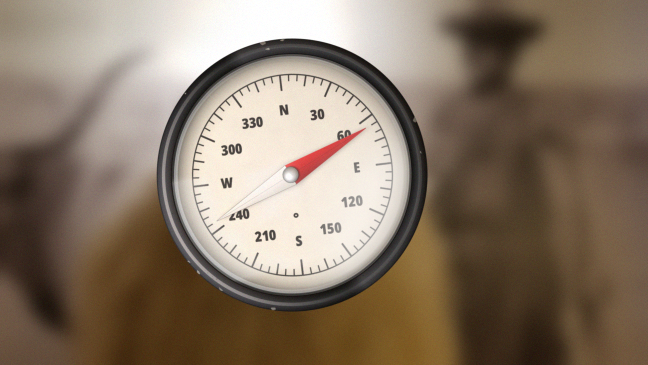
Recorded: {"value": 65, "unit": "°"}
